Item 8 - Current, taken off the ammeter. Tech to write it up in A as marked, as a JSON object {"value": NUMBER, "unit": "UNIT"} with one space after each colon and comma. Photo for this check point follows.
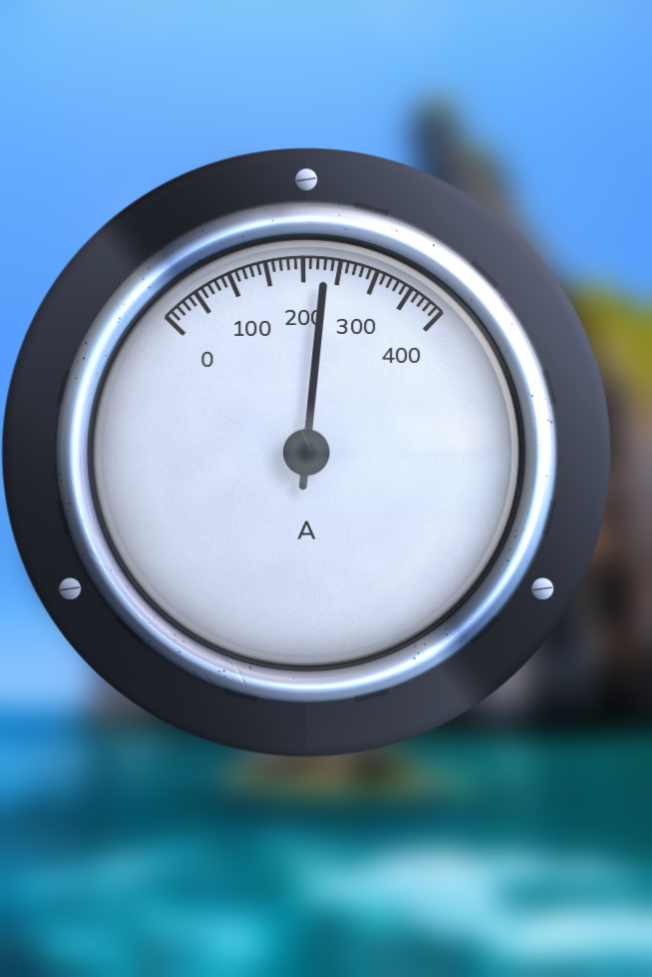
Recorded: {"value": 230, "unit": "A"}
